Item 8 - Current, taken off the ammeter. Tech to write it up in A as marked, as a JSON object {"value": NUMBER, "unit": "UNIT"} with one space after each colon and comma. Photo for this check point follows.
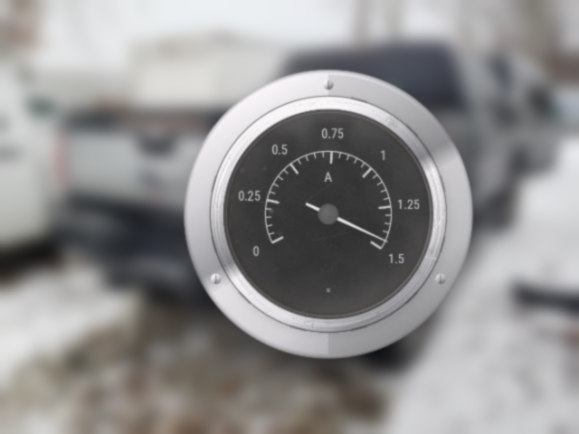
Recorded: {"value": 1.45, "unit": "A"}
